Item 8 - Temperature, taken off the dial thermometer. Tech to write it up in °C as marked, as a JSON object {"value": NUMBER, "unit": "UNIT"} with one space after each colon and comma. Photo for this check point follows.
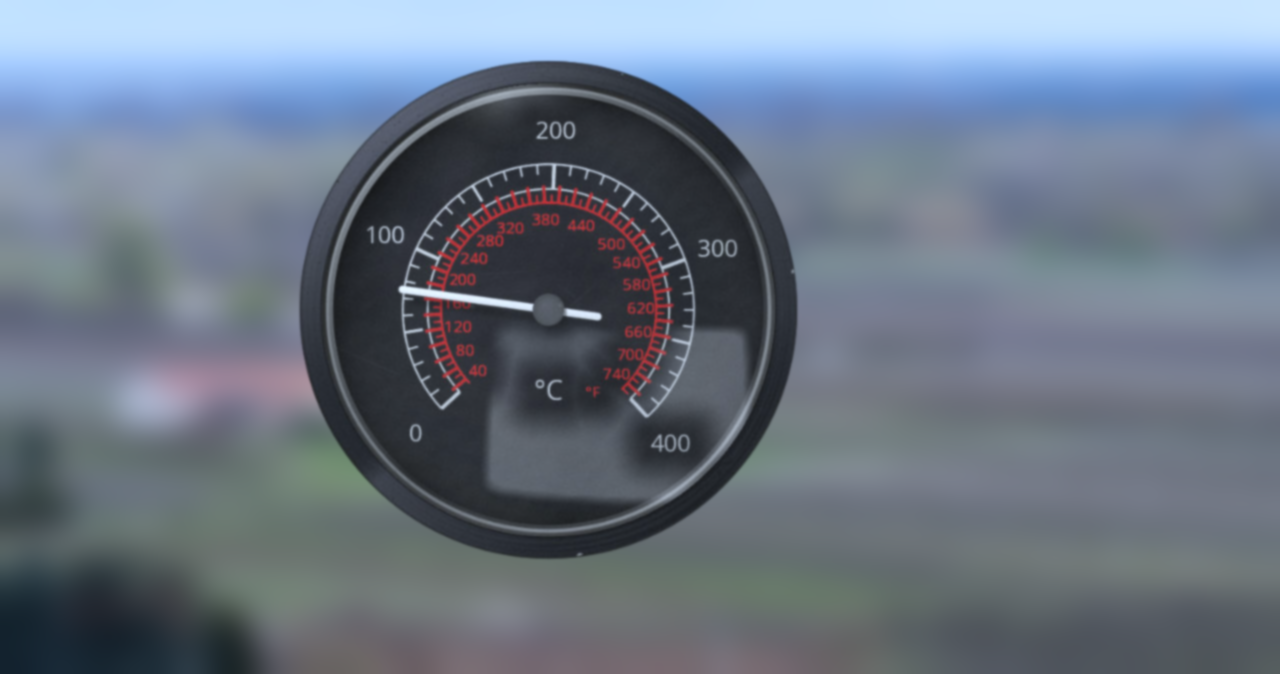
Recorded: {"value": 75, "unit": "°C"}
